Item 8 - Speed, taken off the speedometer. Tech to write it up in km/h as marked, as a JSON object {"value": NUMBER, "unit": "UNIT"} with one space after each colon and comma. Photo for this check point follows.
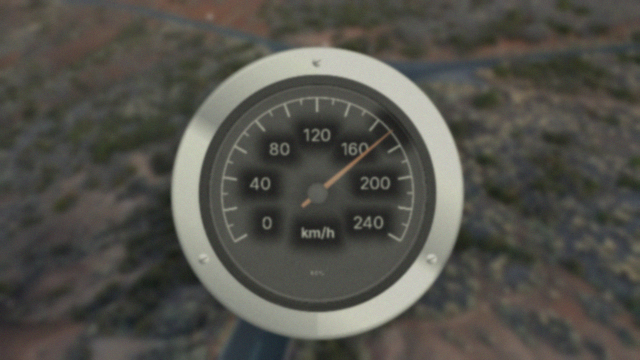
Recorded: {"value": 170, "unit": "km/h"}
